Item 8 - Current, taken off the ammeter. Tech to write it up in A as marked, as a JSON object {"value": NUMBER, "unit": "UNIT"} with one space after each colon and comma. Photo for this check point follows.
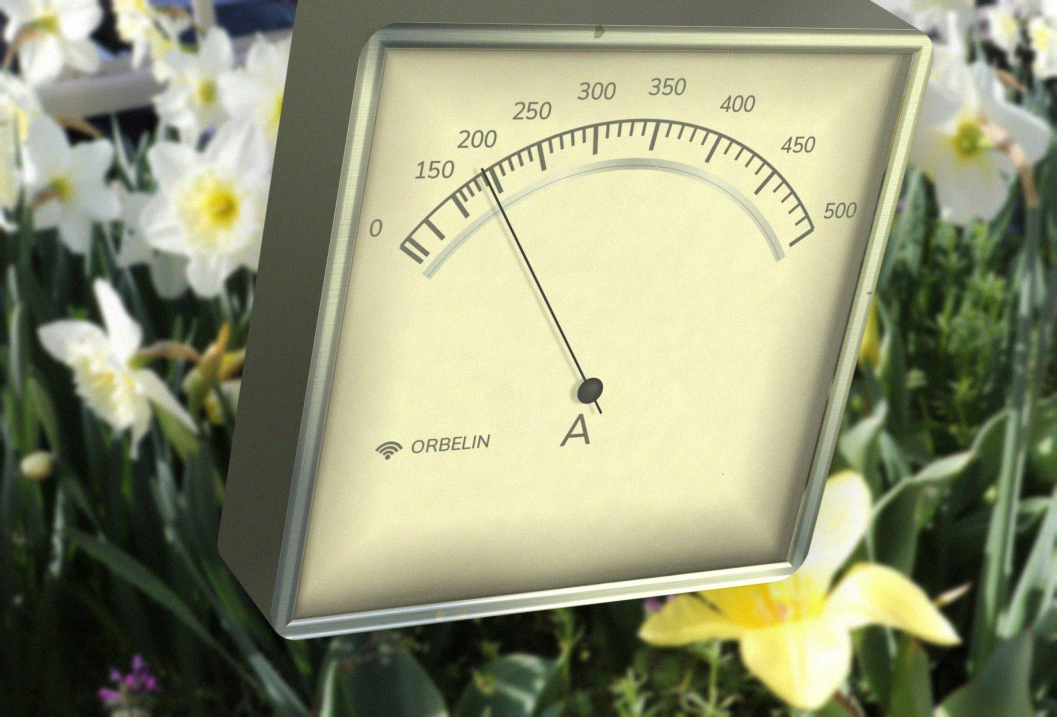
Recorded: {"value": 190, "unit": "A"}
